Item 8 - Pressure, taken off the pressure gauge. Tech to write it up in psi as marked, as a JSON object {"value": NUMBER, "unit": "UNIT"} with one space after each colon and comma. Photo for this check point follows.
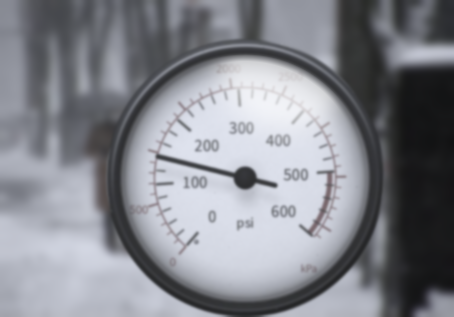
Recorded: {"value": 140, "unit": "psi"}
